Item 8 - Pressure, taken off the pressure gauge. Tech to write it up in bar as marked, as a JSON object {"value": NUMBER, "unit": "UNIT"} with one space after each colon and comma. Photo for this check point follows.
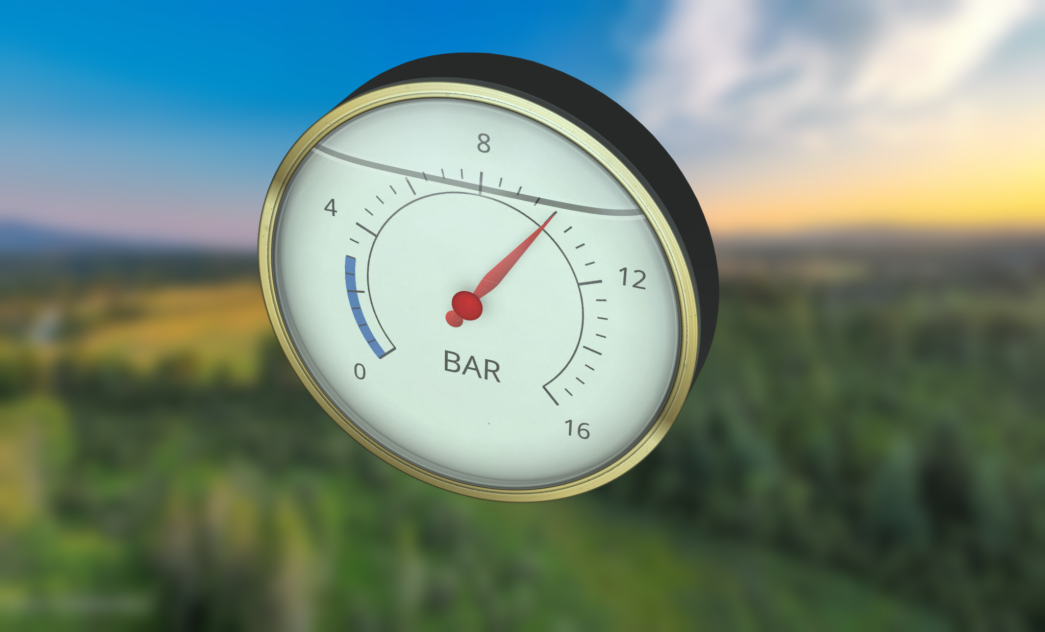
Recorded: {"value": 10, "unit": "bar"}
